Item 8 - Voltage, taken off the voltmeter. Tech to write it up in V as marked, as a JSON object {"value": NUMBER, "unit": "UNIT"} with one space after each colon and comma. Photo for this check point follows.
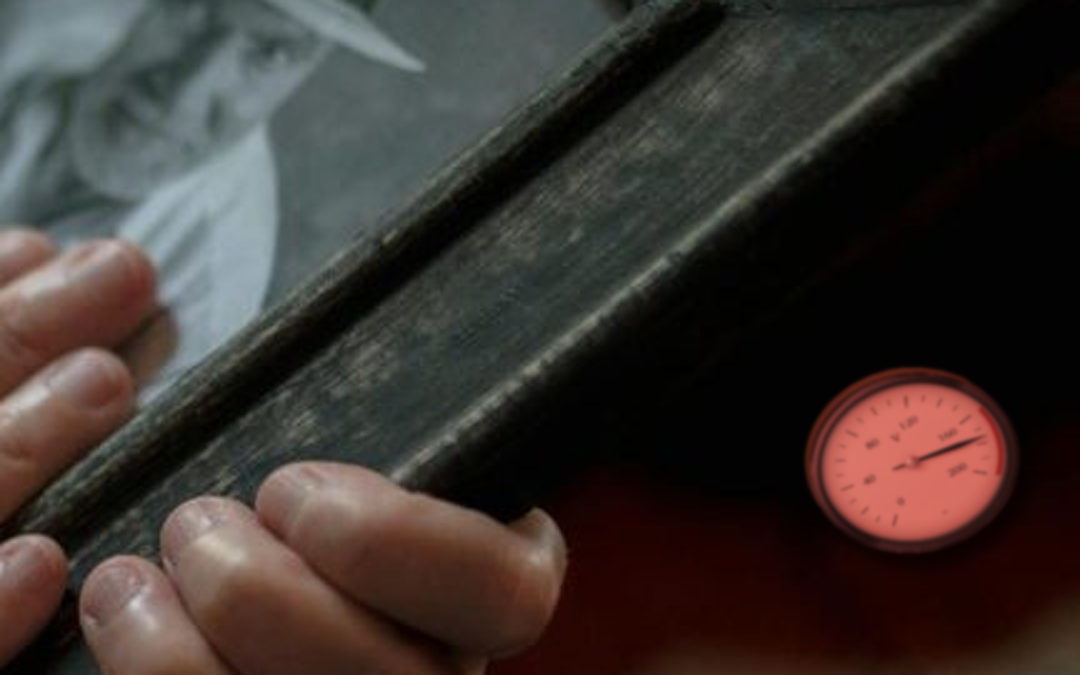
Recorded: {"value": 175, "unit": "V"}
